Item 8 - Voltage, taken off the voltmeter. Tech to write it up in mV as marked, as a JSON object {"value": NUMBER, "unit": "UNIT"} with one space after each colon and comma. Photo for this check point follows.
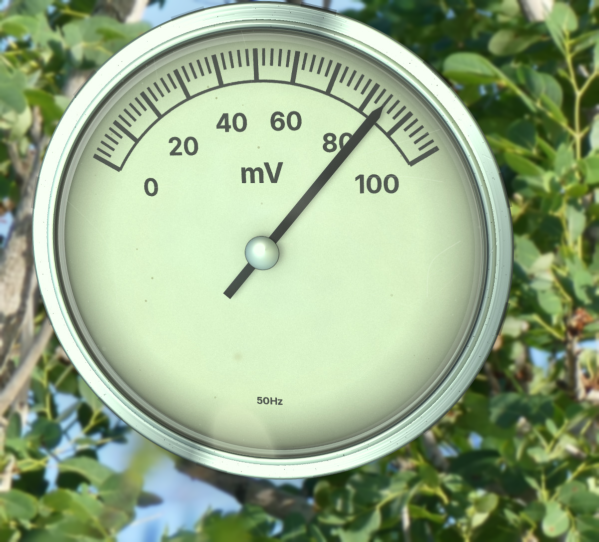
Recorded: {"value": 84, "unit": "mV"}
